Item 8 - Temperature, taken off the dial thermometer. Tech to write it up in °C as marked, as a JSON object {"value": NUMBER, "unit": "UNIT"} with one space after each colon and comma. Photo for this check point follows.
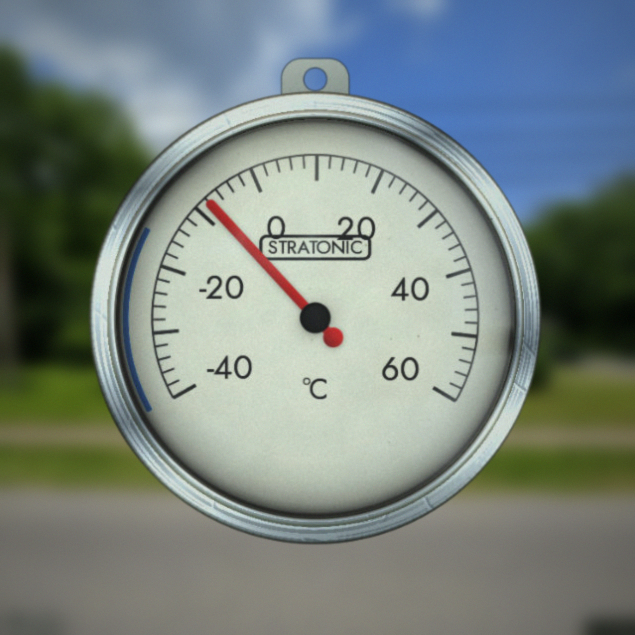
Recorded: {"value": -8, "unit": "°C"}
